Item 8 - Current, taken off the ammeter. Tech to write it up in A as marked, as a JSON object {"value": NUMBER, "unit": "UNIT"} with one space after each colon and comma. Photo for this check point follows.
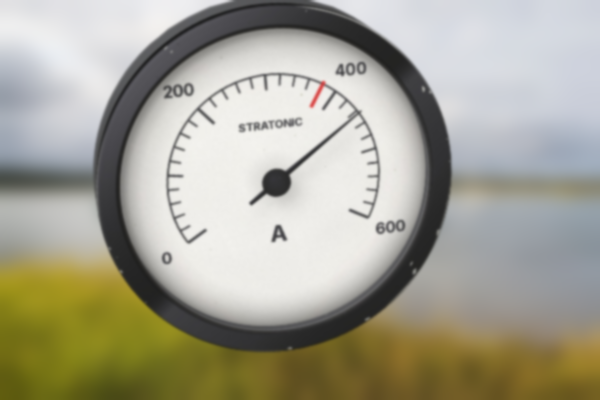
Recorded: {"value": 440, "unit": "A"}
